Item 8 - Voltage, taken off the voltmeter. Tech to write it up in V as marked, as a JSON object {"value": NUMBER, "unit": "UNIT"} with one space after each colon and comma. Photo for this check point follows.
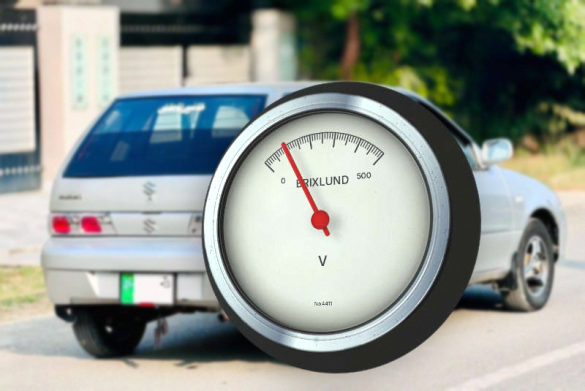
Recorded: {"value": 100, "unit": "V"}
